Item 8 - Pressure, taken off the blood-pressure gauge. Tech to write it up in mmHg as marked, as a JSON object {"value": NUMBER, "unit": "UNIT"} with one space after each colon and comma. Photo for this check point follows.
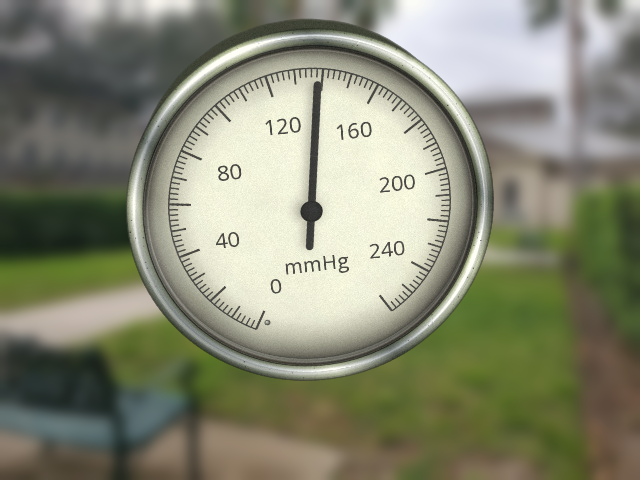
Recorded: {"value": 138, "unit": "mmHg"}
